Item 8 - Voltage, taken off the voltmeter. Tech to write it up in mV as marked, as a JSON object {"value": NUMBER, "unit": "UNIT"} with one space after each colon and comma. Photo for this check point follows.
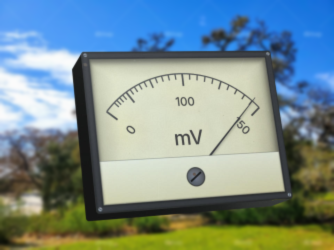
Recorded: {"value": 145, "unit": "mV"}
